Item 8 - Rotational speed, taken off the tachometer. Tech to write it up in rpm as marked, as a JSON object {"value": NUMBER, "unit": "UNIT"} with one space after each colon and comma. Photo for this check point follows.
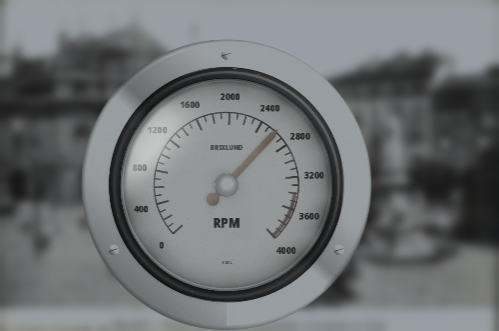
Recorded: {"value": 2600, "unit": "rpm"}
